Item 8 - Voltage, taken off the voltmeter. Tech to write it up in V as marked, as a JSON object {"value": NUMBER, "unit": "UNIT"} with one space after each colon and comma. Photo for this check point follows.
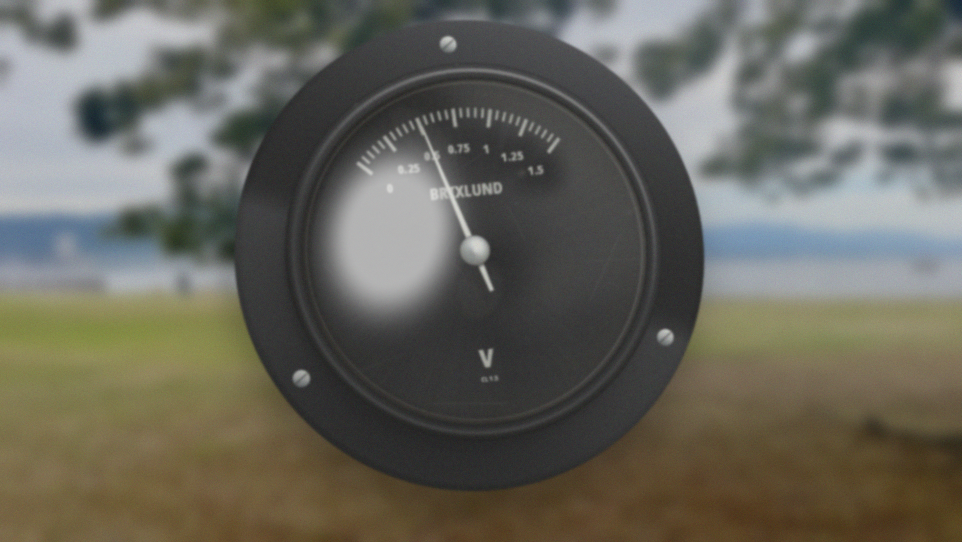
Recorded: {"value": 0.5, "unit": "V"}
